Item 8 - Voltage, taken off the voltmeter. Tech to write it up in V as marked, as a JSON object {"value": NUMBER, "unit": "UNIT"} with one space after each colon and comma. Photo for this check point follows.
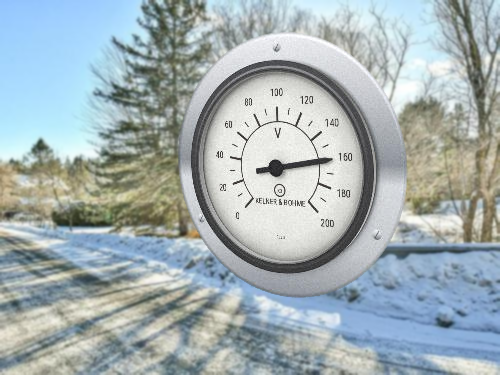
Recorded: {"value": 160, "unit": "V"}
